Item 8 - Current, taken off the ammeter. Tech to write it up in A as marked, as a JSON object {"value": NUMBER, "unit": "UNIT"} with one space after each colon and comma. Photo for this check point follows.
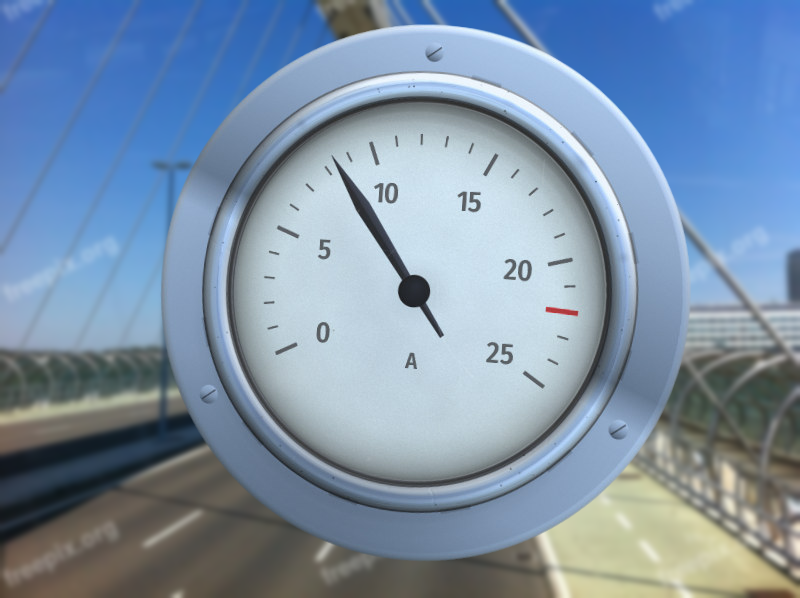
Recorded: {"value": 8.5, "unit": "A"}
